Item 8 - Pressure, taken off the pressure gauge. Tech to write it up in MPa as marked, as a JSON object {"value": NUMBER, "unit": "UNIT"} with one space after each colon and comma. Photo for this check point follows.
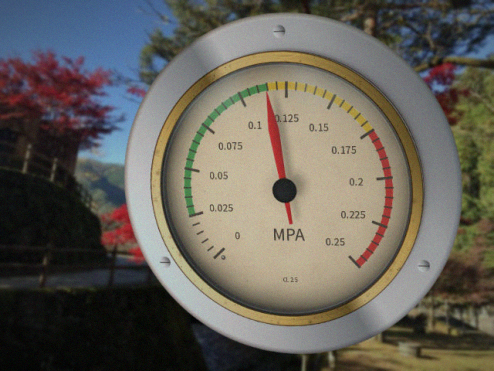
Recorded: {"value": 0.115, "unit": "MPa"}
